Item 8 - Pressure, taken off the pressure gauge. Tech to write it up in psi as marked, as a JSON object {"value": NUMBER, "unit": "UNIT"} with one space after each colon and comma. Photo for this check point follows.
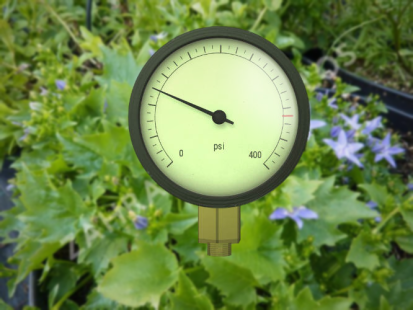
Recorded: {"value": 100, "unit": "psi"}
